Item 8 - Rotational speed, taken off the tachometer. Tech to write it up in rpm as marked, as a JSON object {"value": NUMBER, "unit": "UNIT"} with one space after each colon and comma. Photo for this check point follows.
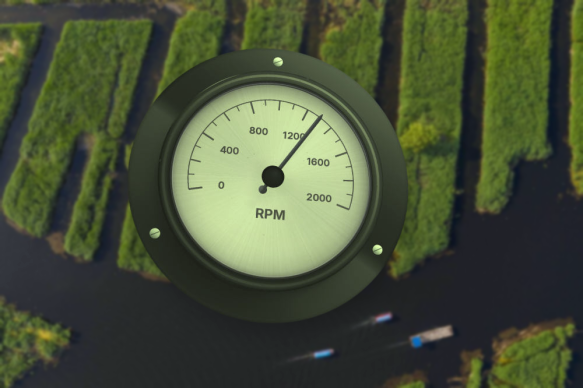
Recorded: {"value": 1300, "unit": "rpm"}
